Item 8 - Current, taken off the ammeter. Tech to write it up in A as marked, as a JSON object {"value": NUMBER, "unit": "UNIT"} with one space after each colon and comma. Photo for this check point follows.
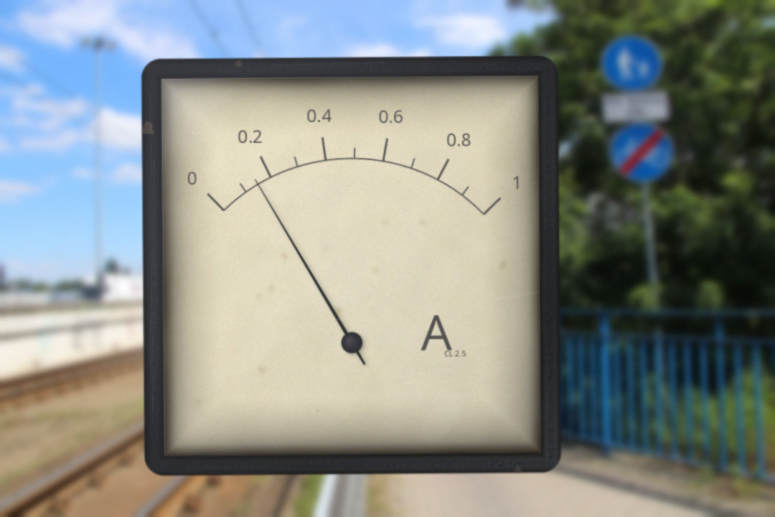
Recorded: {"value": 0.15, "unit": "A"}
